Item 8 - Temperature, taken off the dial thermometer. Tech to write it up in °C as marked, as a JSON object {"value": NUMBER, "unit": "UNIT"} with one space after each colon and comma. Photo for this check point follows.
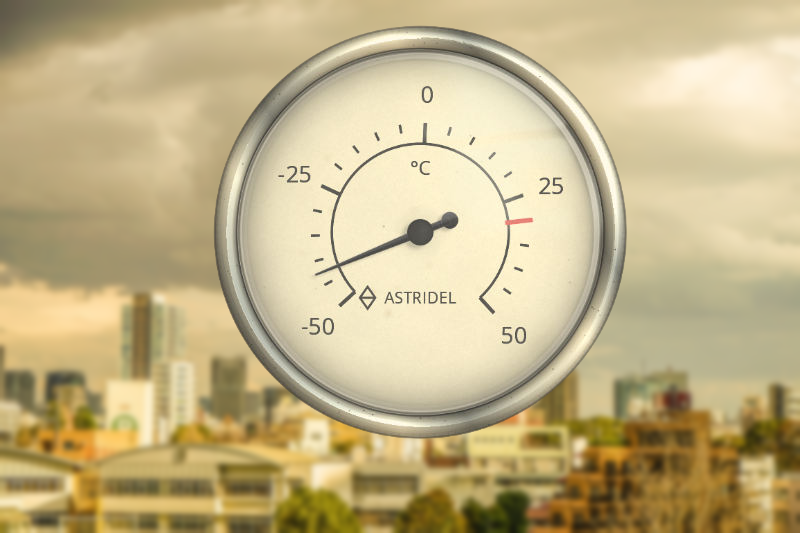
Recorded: {"value": -42.5, "unit": "°C"}
